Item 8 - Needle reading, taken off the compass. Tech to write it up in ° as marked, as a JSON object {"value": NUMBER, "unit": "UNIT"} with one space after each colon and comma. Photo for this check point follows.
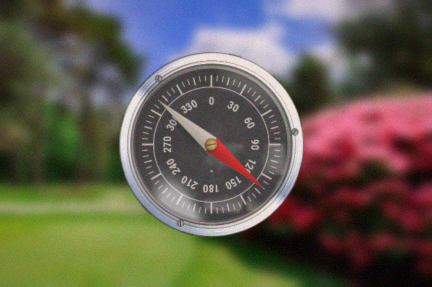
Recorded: {"value": 130, "unit": "°"}
